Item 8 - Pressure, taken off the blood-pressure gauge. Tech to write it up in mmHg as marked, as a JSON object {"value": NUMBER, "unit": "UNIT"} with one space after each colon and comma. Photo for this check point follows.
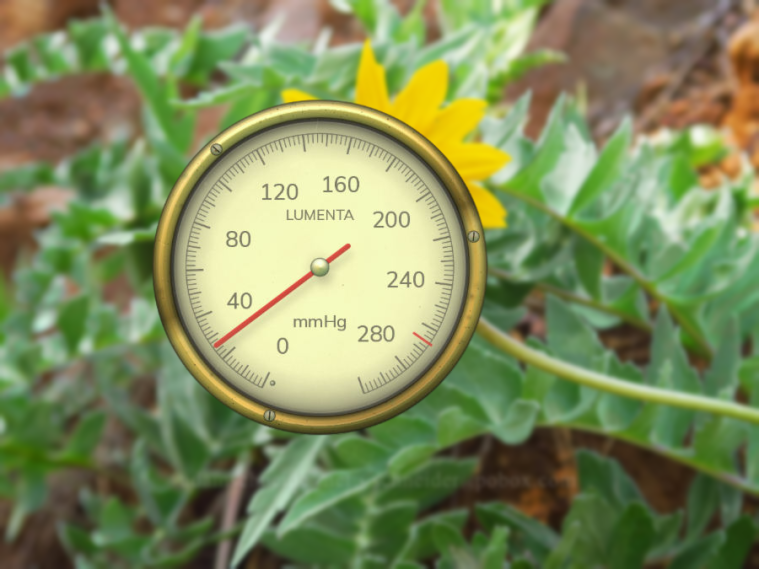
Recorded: {"value": 26, "unit": "mmHg"}
